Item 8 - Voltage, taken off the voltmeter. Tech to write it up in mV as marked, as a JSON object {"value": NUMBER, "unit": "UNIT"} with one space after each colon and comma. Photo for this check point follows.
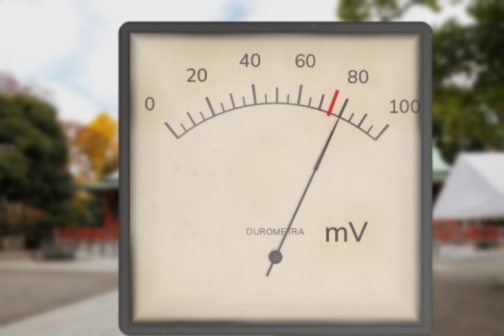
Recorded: {"value": 80, "unit": "mV"}
